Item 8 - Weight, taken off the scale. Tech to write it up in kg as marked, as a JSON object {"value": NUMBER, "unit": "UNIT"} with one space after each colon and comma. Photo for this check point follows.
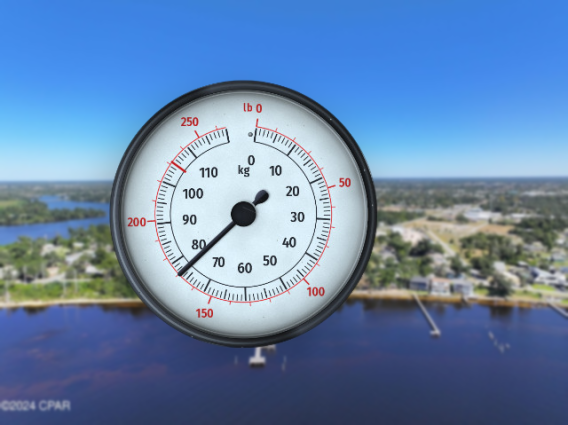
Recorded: {"value": 77, "unit": "kg"}
